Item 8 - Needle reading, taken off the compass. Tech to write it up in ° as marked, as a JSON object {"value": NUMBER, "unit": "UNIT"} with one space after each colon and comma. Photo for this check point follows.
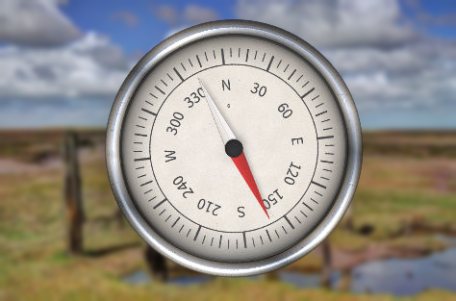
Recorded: {"value": 160, "unit": "°"}
